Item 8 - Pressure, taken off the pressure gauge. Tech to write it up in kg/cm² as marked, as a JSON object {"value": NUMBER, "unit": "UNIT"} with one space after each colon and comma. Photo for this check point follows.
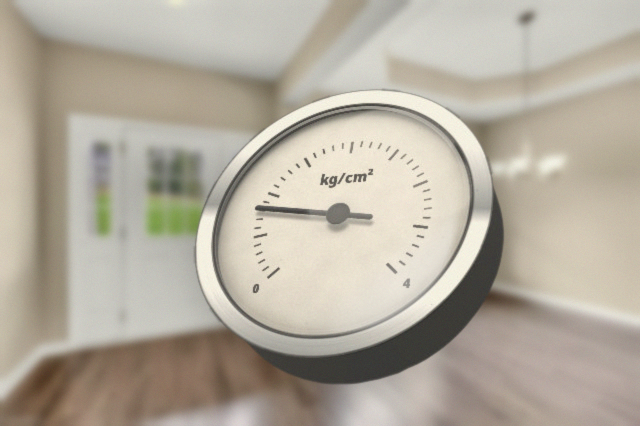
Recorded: {"value": 0.8, "unit": "kg/cm²"}
